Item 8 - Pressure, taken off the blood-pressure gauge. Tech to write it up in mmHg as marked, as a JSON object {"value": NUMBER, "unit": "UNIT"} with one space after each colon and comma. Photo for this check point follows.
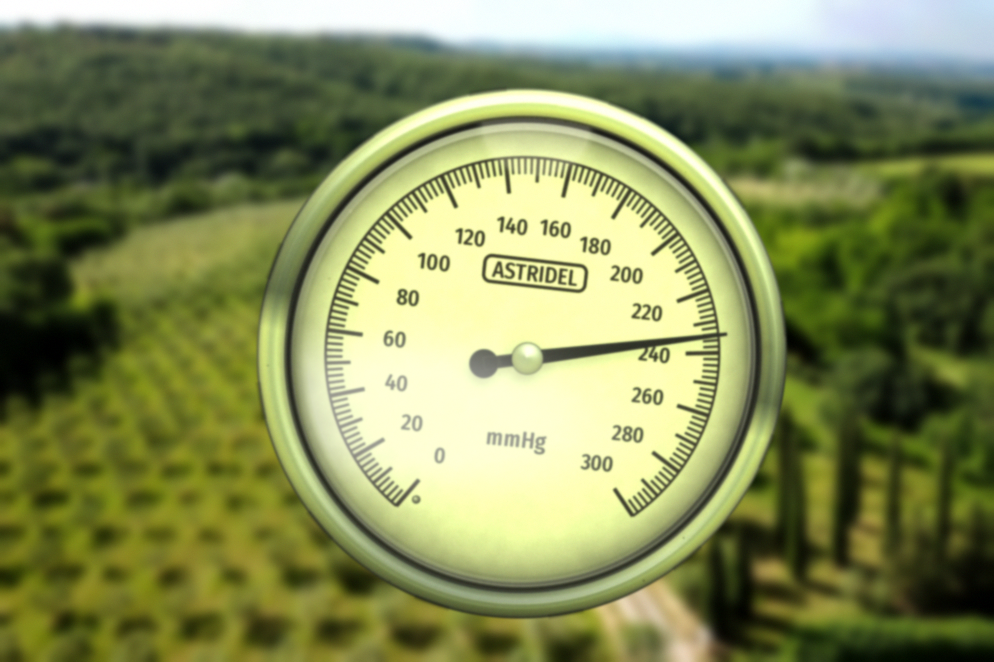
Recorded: {"value": 234, "unit": "mmHg"}
